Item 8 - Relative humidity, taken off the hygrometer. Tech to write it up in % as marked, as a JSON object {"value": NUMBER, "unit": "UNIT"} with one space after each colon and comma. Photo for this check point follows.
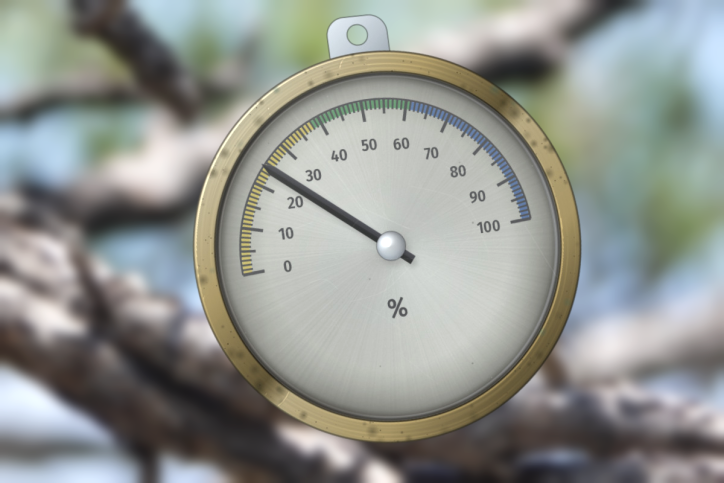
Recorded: {"value": 24, "unit": "%"}
